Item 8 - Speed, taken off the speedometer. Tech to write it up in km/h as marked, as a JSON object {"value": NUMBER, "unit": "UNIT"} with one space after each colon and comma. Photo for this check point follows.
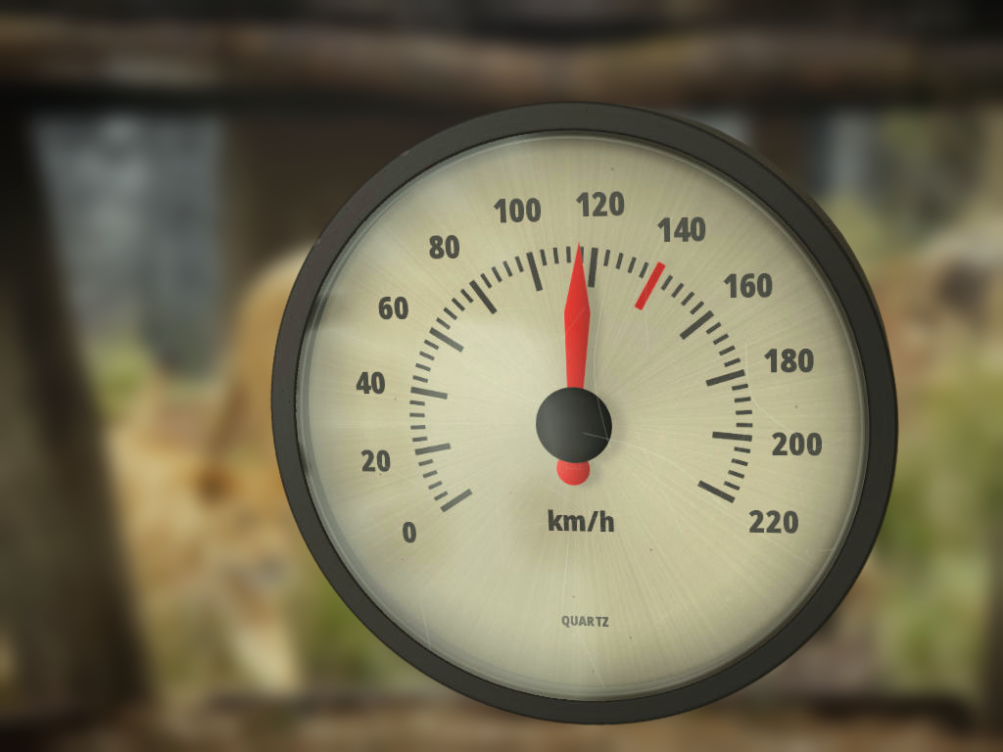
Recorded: {"value": 116, "unit": "km/h"}
